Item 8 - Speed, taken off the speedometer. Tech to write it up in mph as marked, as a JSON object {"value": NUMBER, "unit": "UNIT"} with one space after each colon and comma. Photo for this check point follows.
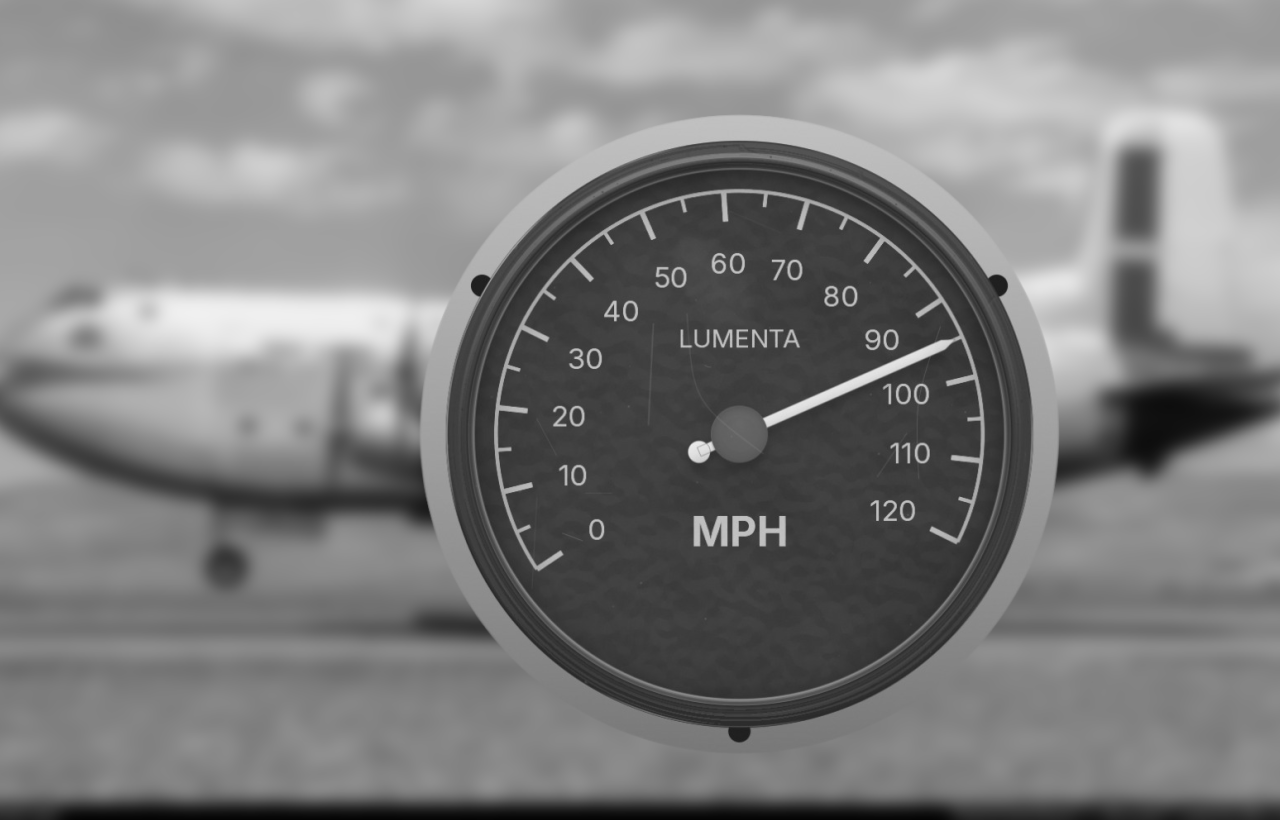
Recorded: {"value": 95, "unit": "mph"}
